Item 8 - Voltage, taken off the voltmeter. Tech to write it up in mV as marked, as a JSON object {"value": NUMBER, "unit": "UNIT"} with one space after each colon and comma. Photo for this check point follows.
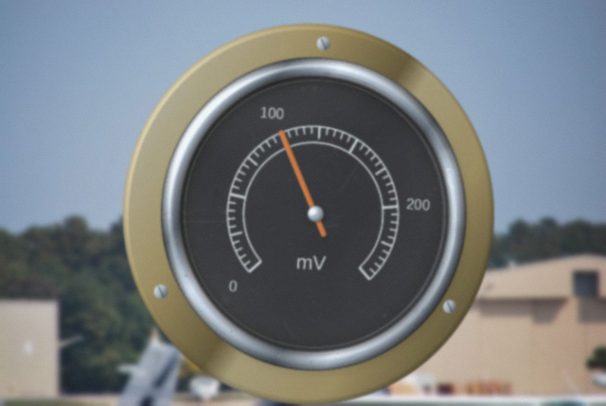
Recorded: {"value": 100, "unit": "mV"}
